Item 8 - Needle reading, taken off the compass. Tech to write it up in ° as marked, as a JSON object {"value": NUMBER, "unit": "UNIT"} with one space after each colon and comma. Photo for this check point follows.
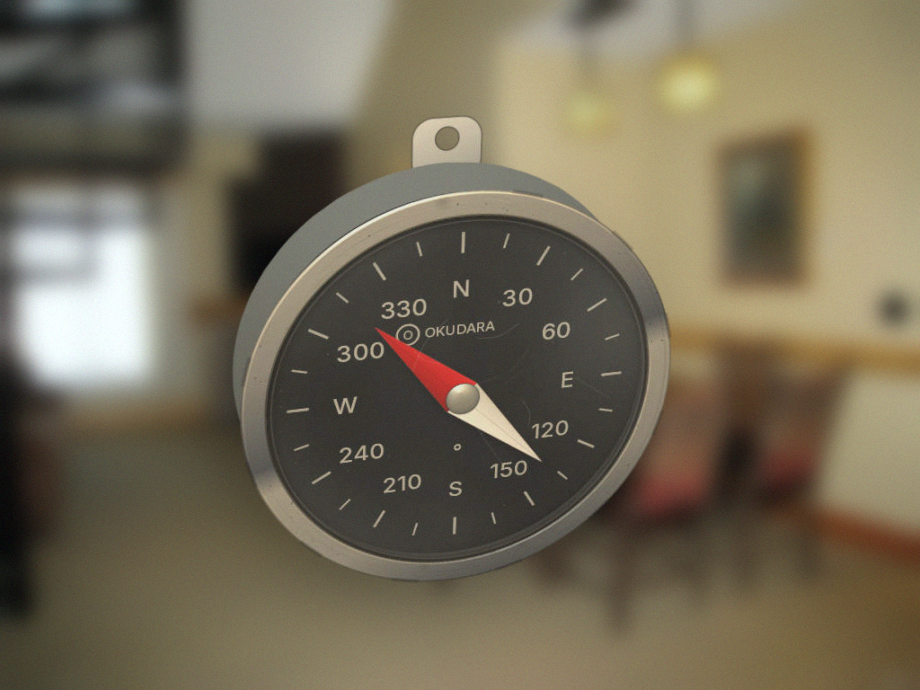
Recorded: {"value": 315, "unit": "°"}
